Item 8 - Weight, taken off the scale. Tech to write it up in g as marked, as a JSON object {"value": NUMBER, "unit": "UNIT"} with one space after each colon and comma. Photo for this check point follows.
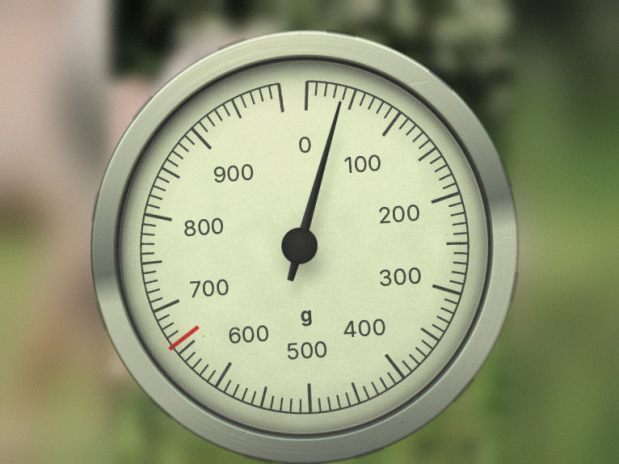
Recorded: {"value": 40, "unit": "g"}
